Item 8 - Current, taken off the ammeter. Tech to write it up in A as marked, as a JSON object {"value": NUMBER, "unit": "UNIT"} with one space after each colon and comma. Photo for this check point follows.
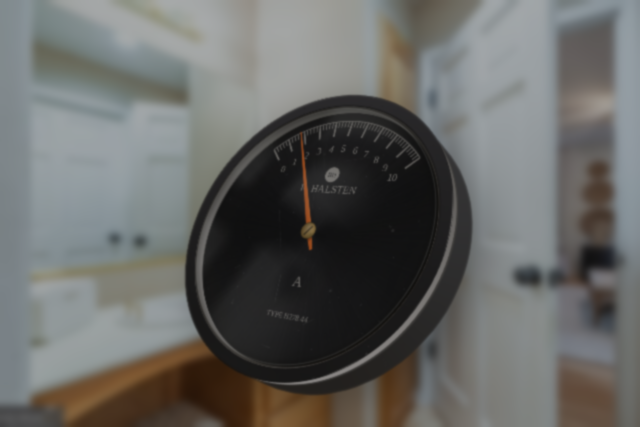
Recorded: {"value": 2, "unit": "A"}
